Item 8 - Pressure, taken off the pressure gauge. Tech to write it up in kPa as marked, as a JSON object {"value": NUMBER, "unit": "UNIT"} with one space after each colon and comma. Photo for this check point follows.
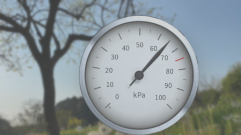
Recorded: {"value": 65, "unit": "kPa"}
